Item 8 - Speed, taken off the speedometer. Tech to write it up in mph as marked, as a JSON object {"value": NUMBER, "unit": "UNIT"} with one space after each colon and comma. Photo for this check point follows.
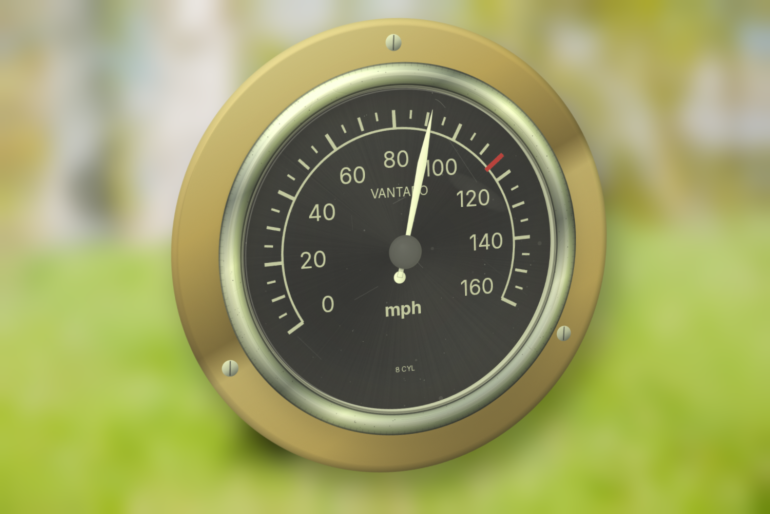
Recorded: {"value": 90, "unit": "mph"}
